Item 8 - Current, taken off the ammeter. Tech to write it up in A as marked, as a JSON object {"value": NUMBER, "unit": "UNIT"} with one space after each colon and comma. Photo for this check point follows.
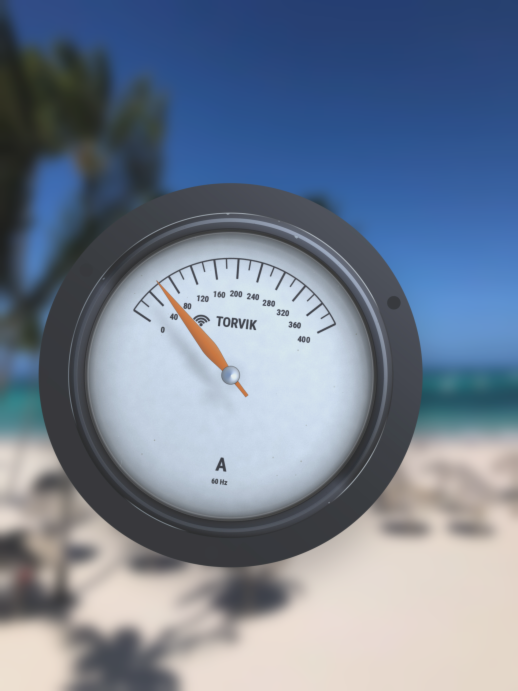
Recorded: {"value": 60, "unit": "A"}
